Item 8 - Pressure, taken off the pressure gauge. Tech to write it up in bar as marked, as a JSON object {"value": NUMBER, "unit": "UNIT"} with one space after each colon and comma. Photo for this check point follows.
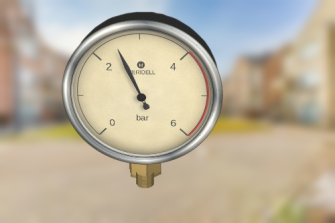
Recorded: {"value": 2.5, "unit": "bar"}
